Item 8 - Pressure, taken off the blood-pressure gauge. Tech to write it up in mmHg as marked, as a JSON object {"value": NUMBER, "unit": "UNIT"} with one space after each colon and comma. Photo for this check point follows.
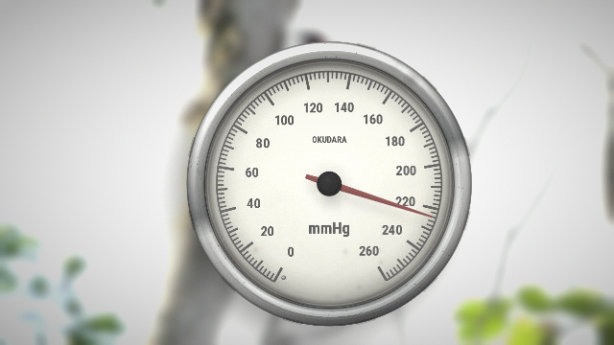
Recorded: {"value": 224, "unit": "mmHg"}
